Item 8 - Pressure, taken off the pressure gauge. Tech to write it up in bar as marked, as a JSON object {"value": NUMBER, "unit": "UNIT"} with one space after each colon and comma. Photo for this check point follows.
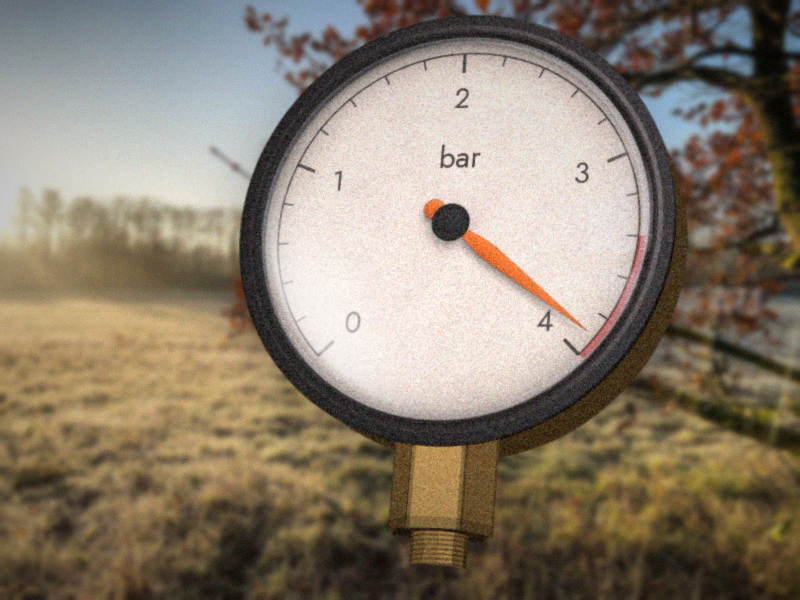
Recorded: {"value": 3.9, "unit": "bar"}
